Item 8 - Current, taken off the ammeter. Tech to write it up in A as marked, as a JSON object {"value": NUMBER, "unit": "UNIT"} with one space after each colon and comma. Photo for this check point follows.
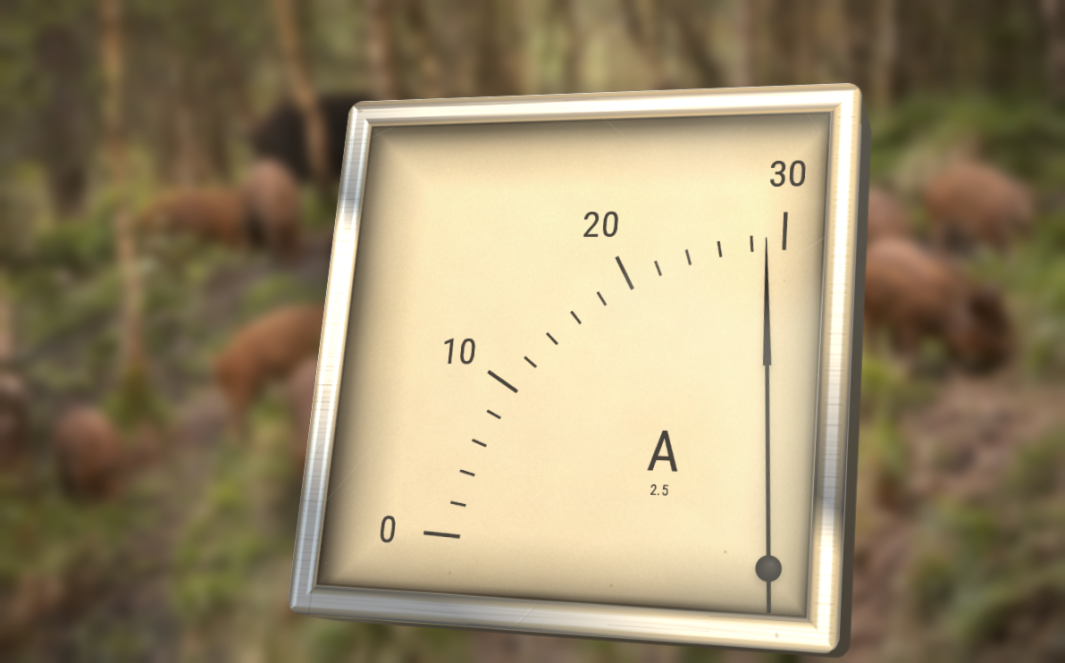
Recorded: {"value": 29, "unit": "A"}
